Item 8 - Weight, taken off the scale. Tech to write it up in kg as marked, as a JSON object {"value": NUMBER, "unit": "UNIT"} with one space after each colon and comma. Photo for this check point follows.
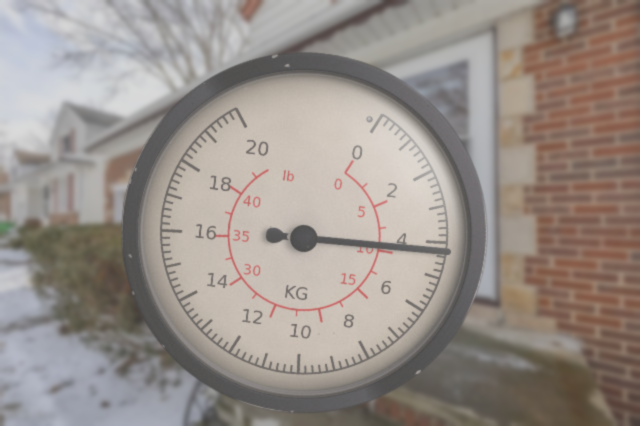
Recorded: {"value": 4.2, "unit": "kg"}
